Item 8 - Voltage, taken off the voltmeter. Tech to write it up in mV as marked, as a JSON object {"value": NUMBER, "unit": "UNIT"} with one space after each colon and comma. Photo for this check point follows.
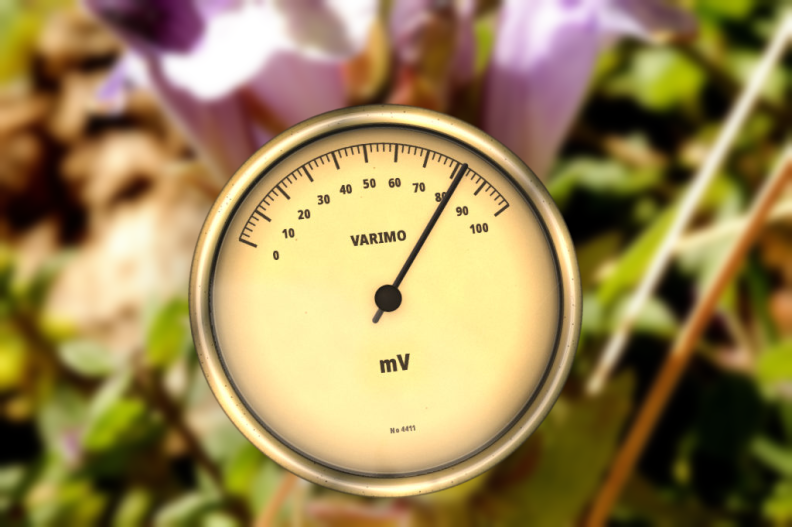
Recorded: {"value": 82, "unit": "mV"}
